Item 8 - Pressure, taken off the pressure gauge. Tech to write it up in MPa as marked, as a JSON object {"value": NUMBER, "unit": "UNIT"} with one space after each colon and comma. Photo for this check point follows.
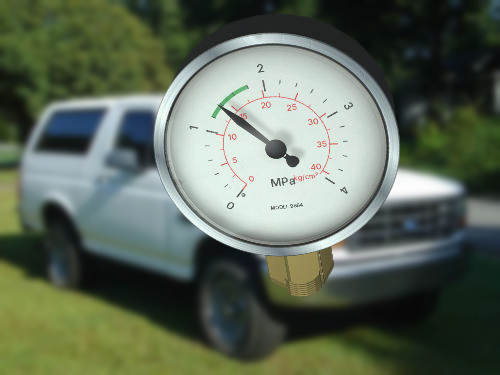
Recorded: {"value": 1.4, "unit": "MPa"}
